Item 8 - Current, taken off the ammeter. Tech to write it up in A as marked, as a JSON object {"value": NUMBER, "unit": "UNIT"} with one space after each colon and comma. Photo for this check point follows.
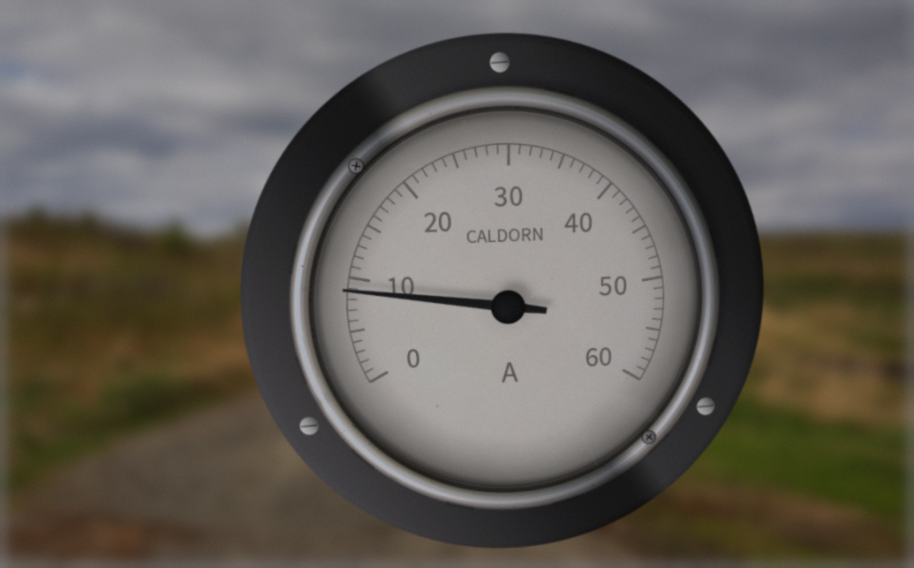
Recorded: {"value": 9, "unit": "A"}
